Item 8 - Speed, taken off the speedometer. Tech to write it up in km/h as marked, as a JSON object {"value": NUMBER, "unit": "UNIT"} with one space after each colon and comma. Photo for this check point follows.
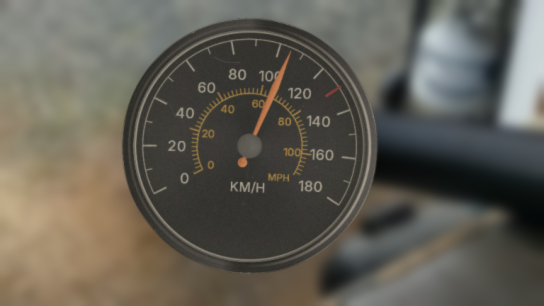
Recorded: {"value": 105, "unit": "km/h"}
